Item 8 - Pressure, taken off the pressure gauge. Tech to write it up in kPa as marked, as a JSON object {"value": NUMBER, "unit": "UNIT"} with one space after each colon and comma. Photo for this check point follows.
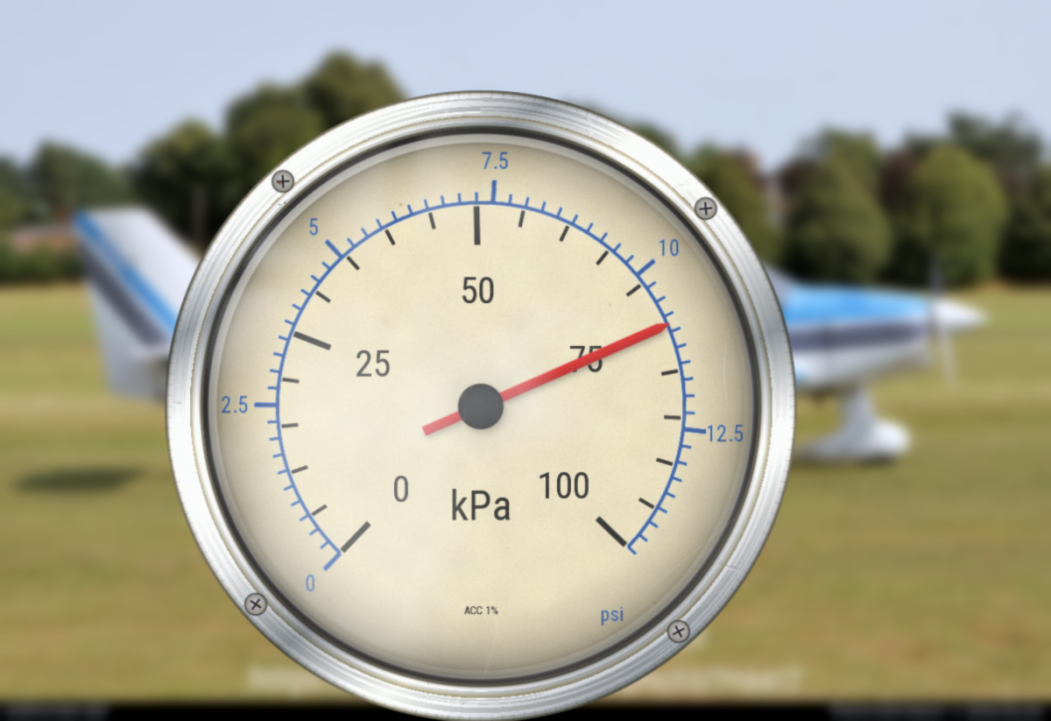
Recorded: {"value": 75, "unit": "kPa"}
